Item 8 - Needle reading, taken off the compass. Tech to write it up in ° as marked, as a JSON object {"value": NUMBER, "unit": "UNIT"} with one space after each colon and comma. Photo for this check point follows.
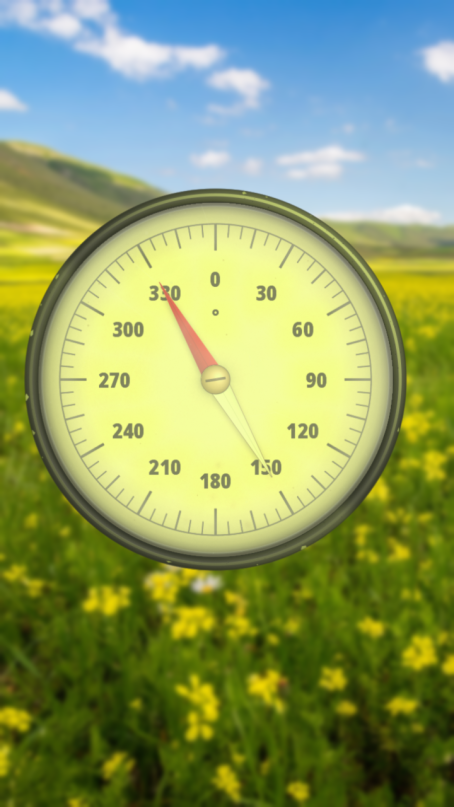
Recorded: {"value": 330, "unit": "°"}
